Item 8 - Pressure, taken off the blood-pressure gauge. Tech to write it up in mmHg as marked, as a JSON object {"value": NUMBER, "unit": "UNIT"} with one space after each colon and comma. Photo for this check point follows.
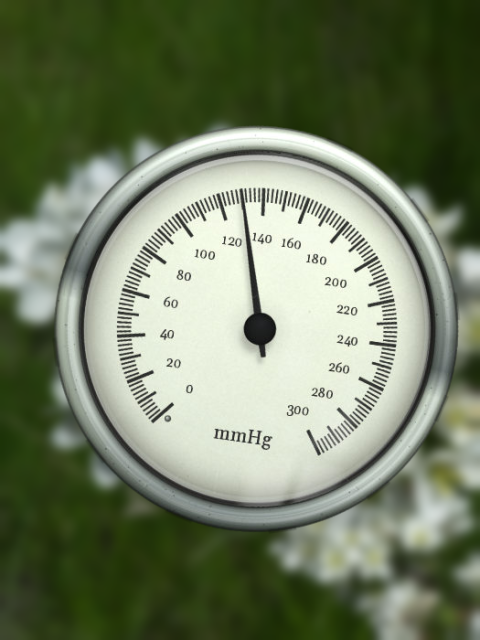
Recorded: {"value": 130, "unit": "mmHg"}
